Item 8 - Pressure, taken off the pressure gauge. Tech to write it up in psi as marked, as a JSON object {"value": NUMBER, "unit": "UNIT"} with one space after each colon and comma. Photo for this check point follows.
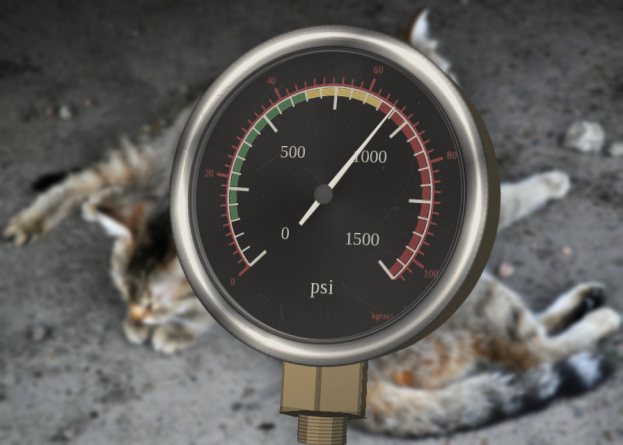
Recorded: {"value": 950, "unit": "psi"}
